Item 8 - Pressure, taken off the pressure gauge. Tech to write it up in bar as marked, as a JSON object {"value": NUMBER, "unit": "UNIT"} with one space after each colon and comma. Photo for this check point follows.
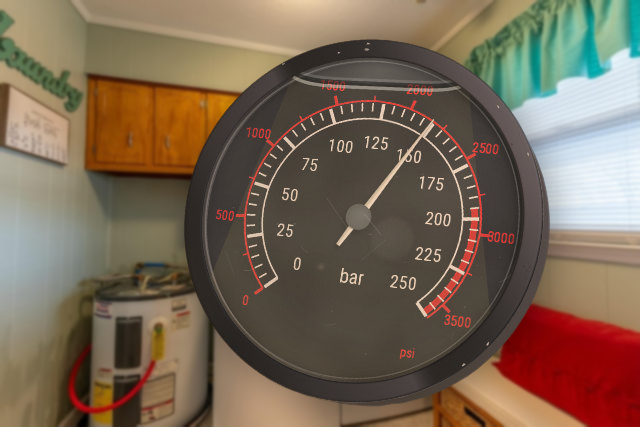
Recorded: {"value": 150, "unit": "bar"}
